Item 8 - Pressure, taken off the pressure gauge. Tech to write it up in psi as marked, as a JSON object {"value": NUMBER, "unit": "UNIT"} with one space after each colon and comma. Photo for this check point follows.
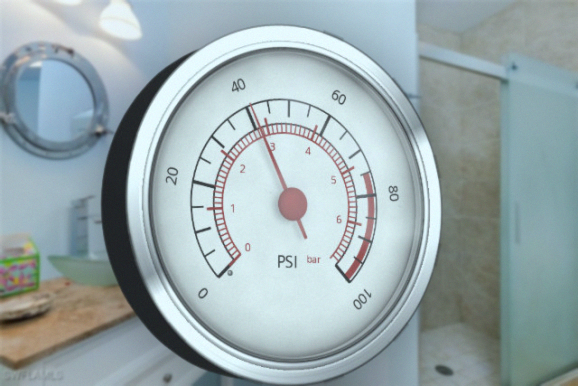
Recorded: {"value": 40, "unit": "psi"}
